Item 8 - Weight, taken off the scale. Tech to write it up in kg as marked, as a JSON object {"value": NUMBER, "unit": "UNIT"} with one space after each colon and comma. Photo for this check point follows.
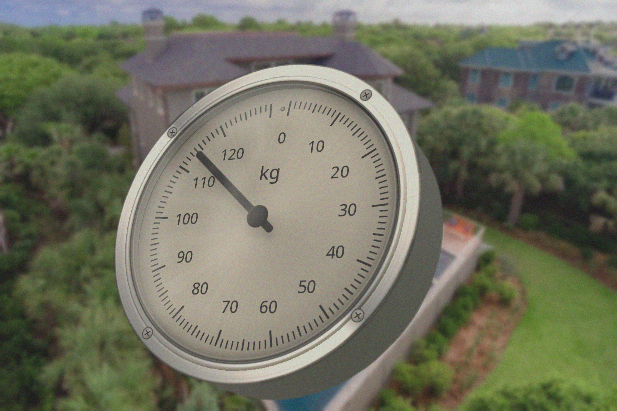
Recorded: {"value": 114, "unit": "kg"}
